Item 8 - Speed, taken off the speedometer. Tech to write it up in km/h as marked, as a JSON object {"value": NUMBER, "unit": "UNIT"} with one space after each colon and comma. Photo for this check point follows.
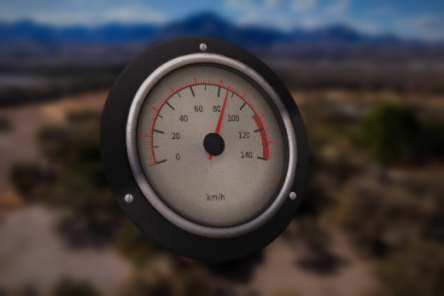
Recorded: {"value": 85, "unit": "km/h"}
